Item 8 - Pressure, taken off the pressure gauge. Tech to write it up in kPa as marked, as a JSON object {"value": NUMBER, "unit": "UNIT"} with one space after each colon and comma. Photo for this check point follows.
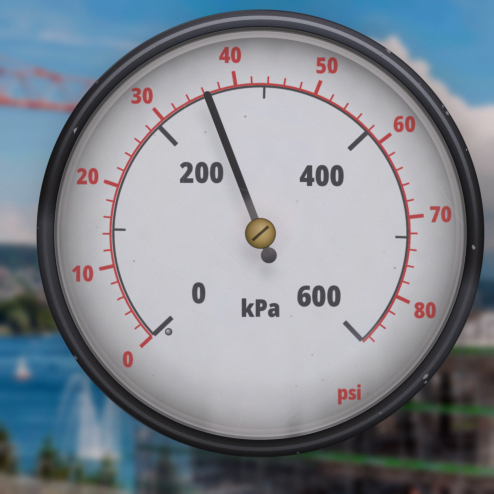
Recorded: {"value": 250, "unit": "kPa"}
